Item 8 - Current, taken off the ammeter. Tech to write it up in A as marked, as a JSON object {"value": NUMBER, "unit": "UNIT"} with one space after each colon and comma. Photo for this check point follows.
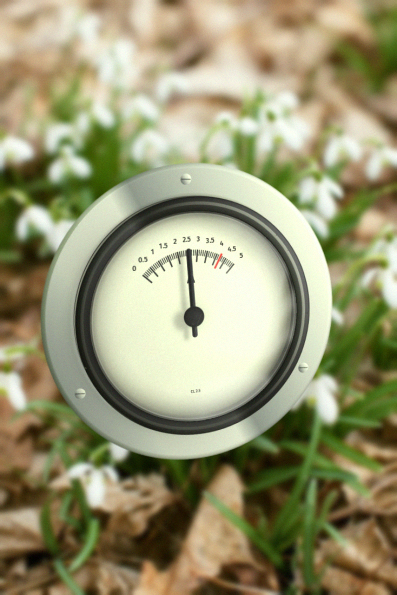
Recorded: {"value": 2.5, "unit": "A"}
